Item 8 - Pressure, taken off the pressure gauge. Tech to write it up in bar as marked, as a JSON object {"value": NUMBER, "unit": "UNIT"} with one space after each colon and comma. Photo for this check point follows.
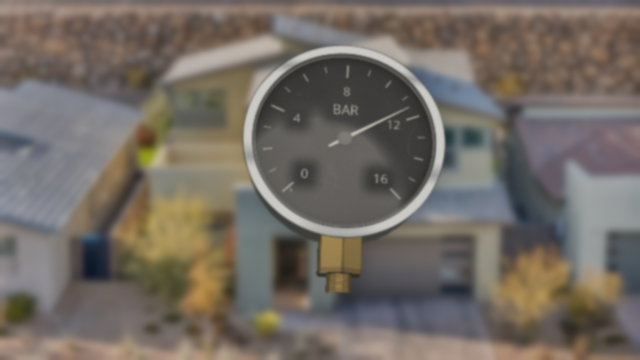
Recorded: {"value": 11.5, "unit": "bar"}
